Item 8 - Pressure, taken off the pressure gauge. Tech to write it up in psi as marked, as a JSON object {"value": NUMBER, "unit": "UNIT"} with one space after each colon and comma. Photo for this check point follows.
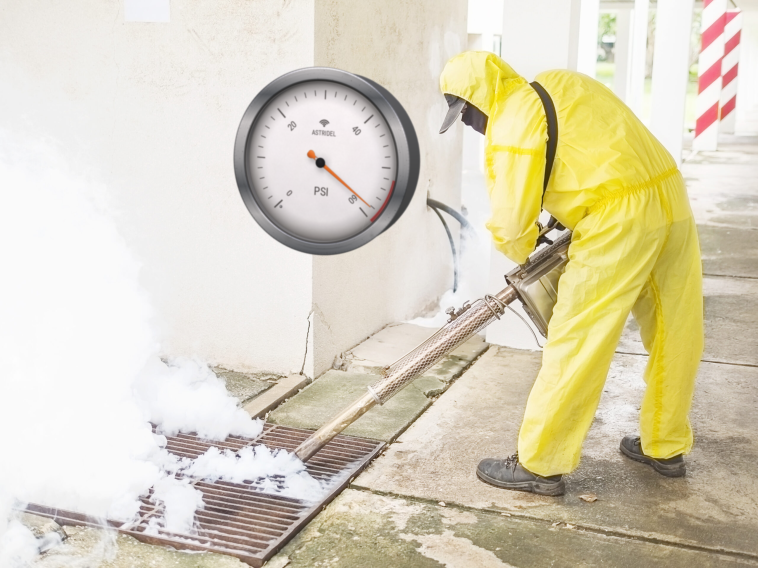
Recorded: {"value": 58, "unit": "psi"}
